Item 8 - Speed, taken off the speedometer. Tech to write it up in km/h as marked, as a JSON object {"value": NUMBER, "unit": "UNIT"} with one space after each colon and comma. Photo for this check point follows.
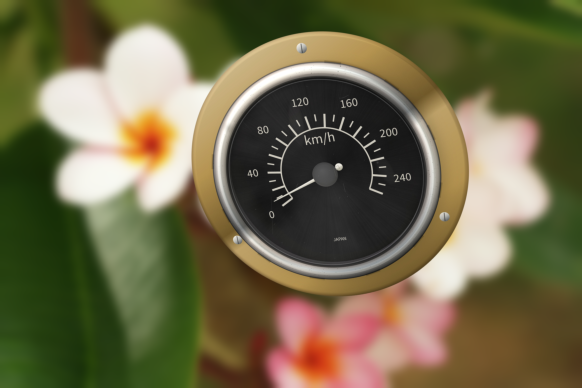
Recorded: {"value": 10, "unit": "km/h"}
